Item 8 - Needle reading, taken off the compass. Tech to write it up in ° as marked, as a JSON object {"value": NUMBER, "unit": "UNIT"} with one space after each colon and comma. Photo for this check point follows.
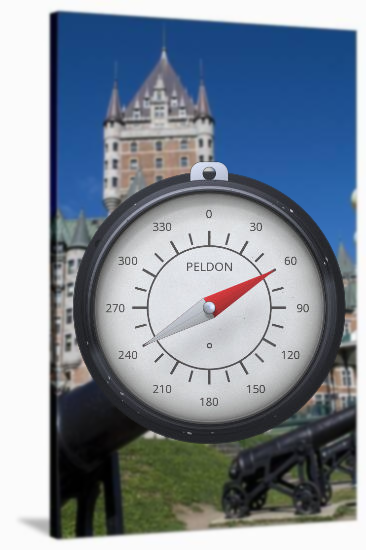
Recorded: {"value": 60, "unit": "°"}
